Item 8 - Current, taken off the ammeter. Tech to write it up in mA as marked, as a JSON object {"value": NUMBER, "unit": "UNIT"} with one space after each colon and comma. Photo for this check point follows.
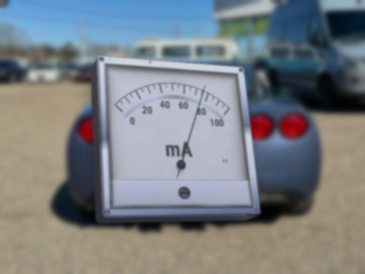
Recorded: {"value": 75, "unit": "mA"}
